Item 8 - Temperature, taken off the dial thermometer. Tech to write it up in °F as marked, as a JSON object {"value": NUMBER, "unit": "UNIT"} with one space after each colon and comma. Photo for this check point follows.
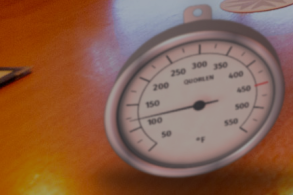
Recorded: {"value": 125, "unit": "°F"}
